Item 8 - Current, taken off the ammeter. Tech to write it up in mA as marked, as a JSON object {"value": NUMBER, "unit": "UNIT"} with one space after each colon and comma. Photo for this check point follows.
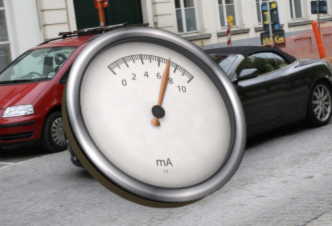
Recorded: {"value": 7, "unit": "mA"}
